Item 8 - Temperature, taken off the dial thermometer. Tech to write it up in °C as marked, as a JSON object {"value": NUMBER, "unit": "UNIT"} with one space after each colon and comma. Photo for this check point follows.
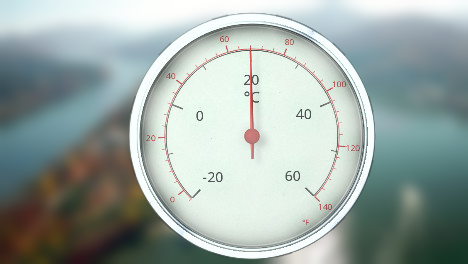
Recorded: {"value": 20, "unit": "°C"}
